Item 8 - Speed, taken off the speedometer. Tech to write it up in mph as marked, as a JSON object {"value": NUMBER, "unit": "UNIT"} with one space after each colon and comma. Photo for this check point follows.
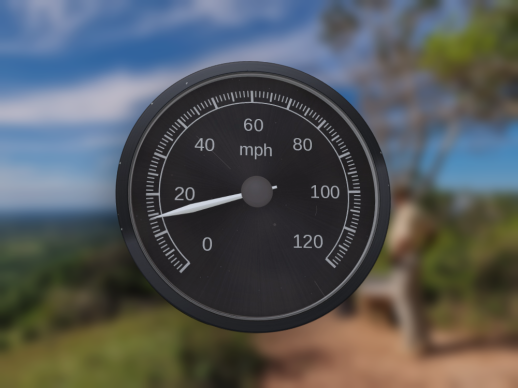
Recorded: {"value": 14, "unit": "mph"}
